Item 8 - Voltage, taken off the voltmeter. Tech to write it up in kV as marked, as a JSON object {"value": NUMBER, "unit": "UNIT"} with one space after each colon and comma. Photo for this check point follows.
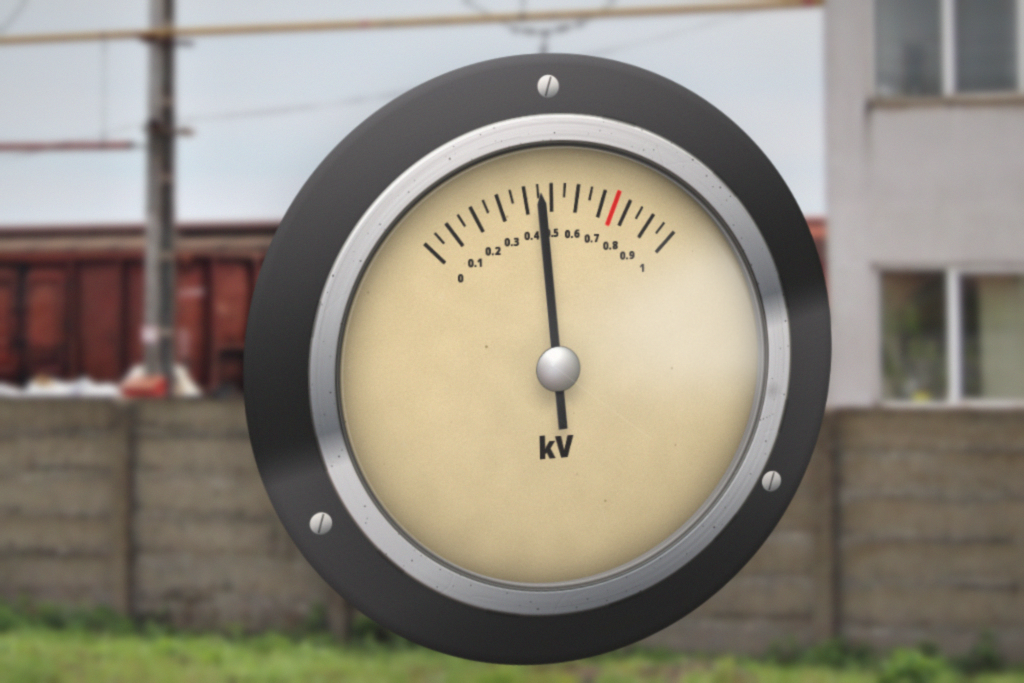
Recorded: {"value": 0.45, "unit": "kV"}
